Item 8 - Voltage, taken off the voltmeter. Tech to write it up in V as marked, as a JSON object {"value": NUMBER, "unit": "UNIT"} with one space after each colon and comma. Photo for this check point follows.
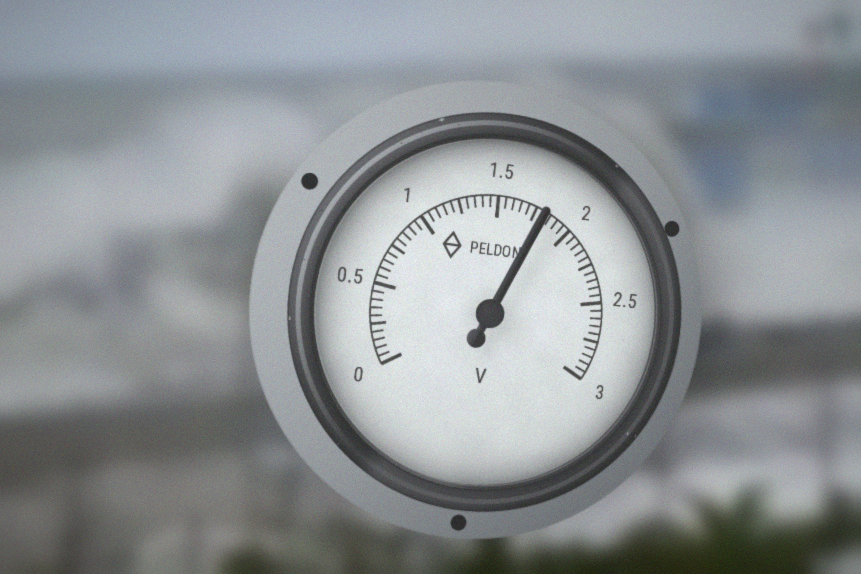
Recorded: {"value": 1.8, "unit": "V"}
